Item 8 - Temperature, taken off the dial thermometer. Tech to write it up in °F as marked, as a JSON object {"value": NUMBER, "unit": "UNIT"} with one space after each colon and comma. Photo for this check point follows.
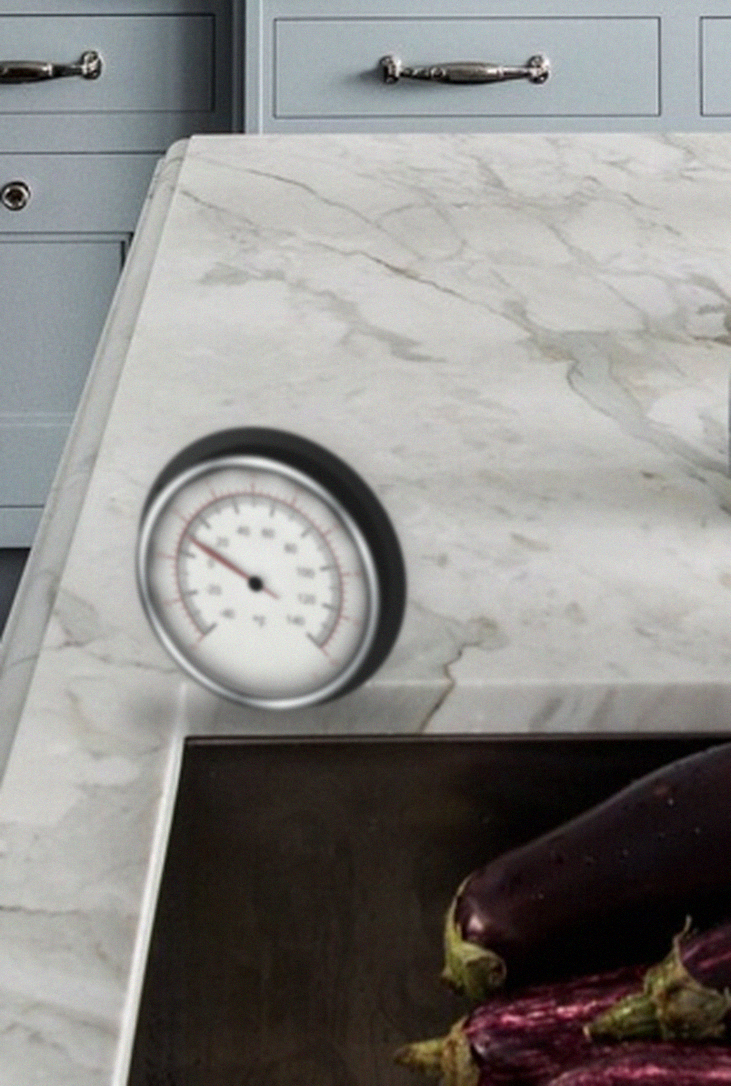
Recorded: {"value": 10, "unit": "°F"}
